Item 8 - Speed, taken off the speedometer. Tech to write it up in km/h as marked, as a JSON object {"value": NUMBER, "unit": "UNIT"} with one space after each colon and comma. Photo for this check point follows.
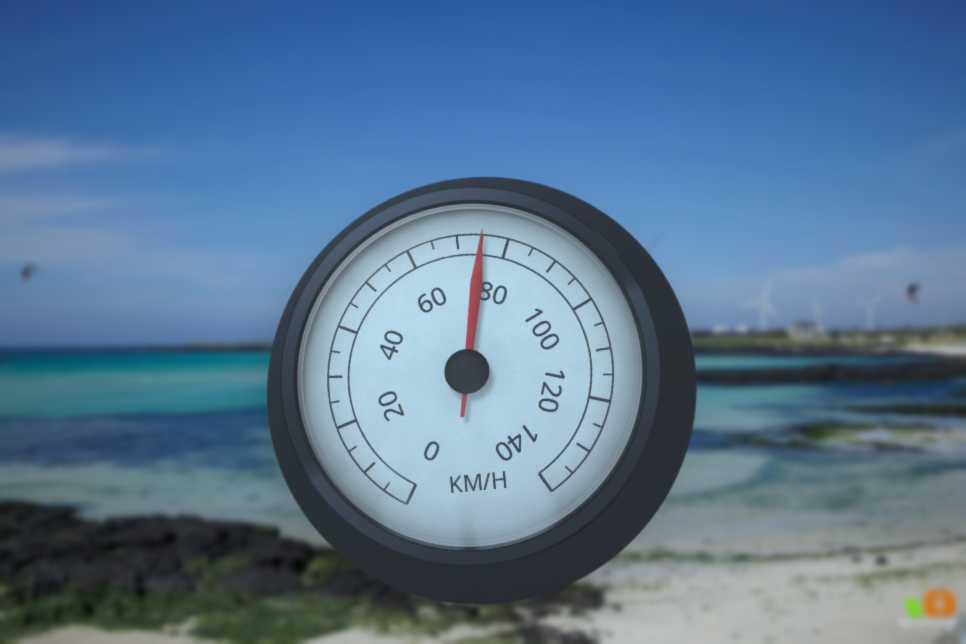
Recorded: {"value": 75, "unit": "km/h"}
